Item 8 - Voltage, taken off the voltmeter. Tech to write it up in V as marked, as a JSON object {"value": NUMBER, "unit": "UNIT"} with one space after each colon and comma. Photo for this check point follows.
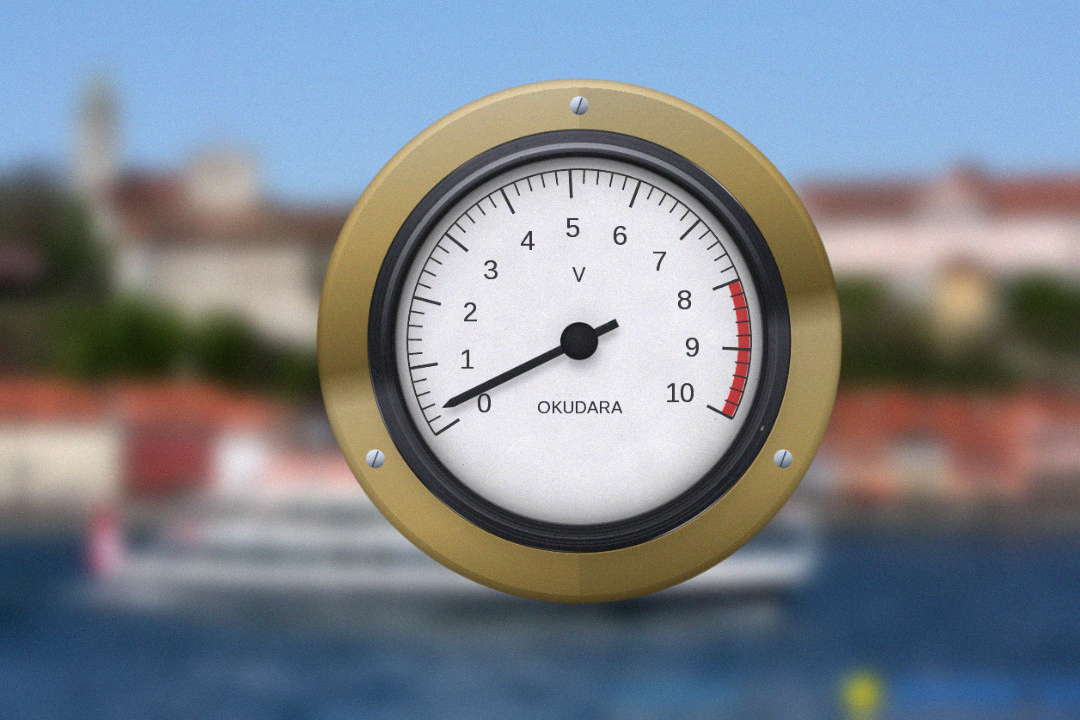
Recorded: {"value": 0.3, "unit": "V"}
